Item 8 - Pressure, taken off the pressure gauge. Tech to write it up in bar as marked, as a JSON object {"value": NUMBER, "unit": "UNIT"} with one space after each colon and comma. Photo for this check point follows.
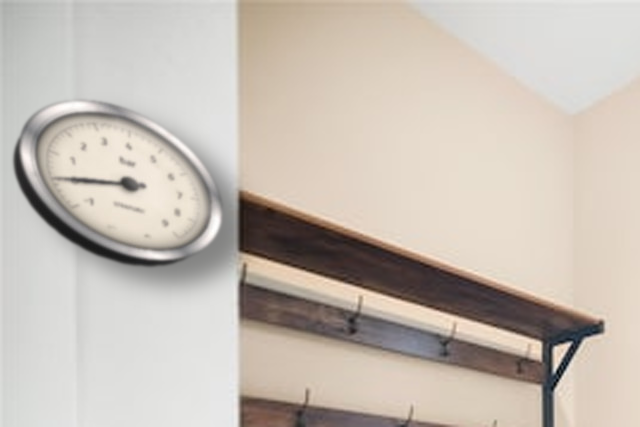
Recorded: {"value": 0, "unit": "bar"}
